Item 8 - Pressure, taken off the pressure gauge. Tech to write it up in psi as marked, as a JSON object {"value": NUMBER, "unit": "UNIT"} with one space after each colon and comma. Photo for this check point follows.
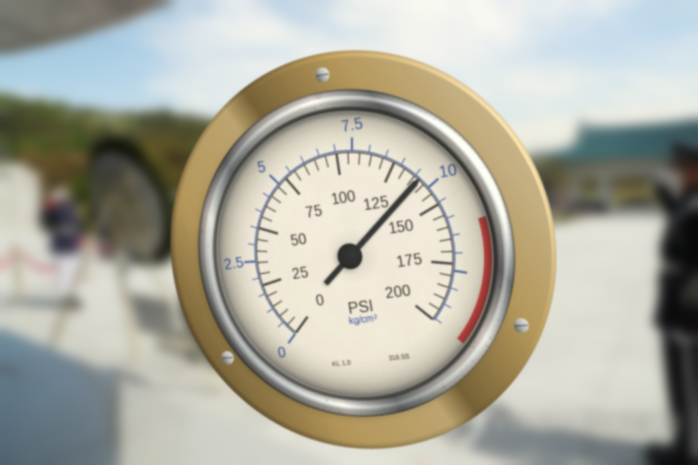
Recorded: {"value": 137.5, "unit": "psi"}
